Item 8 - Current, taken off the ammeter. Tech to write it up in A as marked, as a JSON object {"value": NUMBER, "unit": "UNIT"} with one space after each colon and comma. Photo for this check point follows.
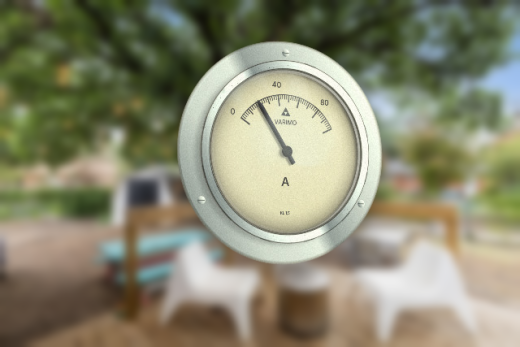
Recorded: {"value": 20, "unit": "A"}
